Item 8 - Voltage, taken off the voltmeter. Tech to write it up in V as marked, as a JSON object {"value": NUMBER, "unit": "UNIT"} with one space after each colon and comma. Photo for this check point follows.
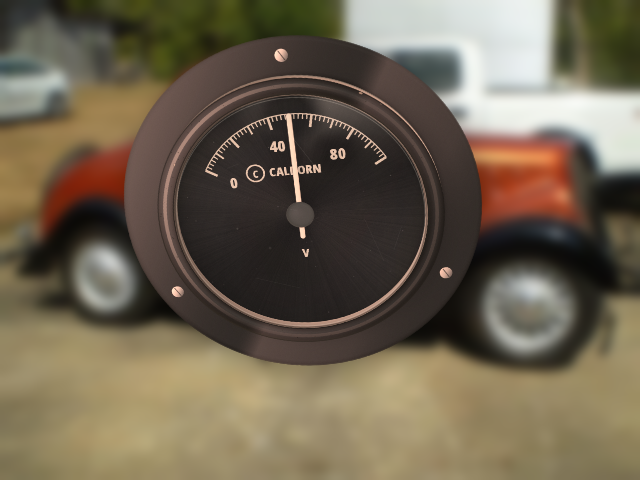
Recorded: {"value": 50, "unit": "V"}
